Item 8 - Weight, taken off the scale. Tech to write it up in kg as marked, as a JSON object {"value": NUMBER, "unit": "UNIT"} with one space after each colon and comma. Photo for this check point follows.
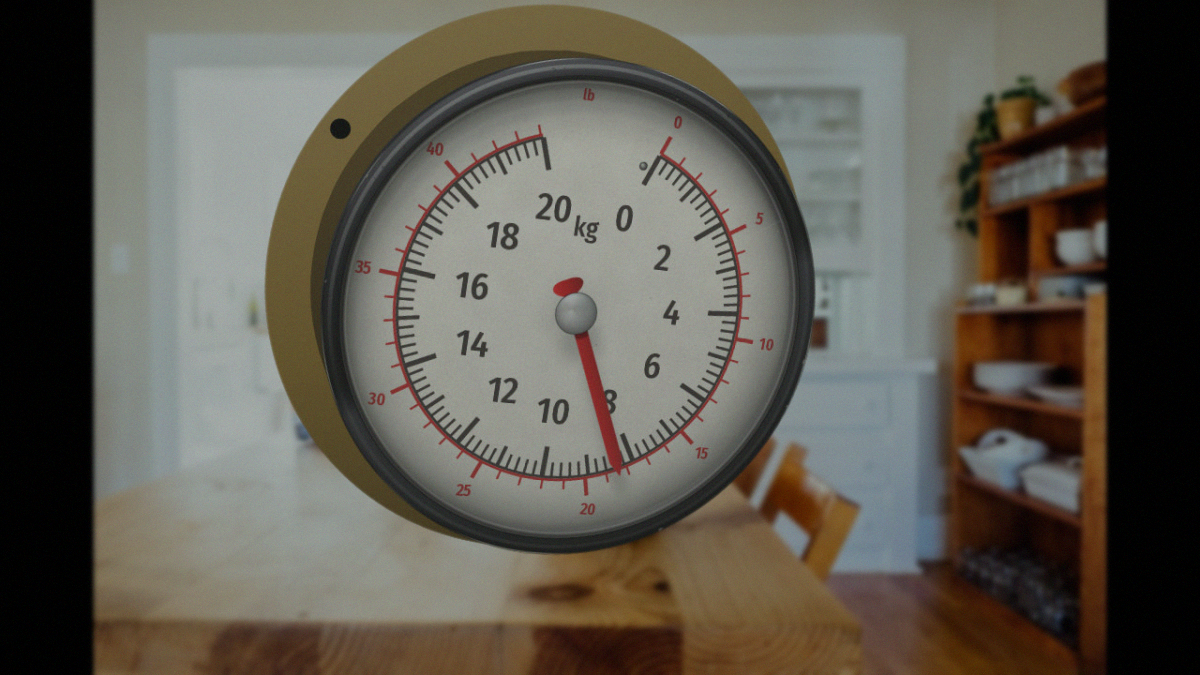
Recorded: {"value": 8.4, "unit": "kg"}
